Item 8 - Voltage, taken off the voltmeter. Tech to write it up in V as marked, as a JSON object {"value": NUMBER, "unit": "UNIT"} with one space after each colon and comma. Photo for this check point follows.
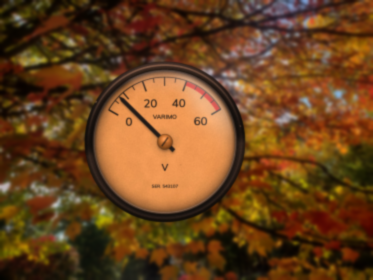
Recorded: {"value": 7.5, "unit": "V"}
